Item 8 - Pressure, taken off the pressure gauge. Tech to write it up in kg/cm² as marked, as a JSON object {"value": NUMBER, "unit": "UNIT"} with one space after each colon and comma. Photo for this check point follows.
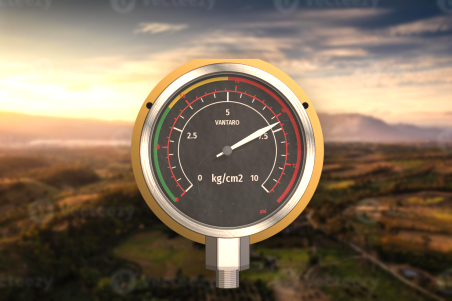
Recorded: {"value": 7.25, "unit": "kg/cm²"}
